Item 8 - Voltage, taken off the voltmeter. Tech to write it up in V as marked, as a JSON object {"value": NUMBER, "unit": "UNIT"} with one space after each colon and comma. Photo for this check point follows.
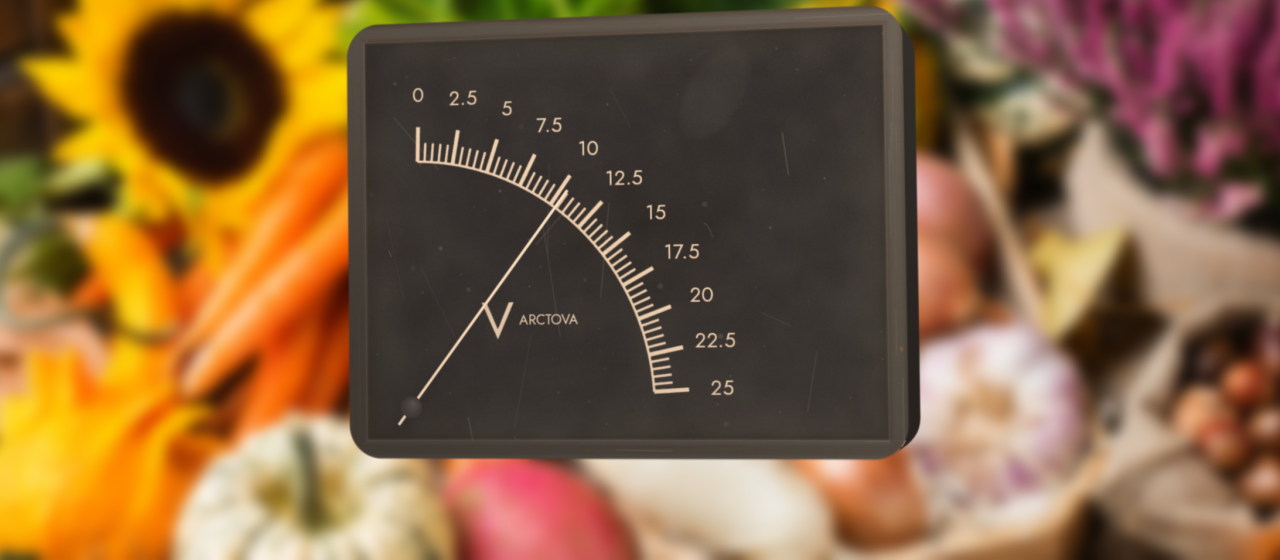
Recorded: {"value": 10.5, "unit": "V"}
